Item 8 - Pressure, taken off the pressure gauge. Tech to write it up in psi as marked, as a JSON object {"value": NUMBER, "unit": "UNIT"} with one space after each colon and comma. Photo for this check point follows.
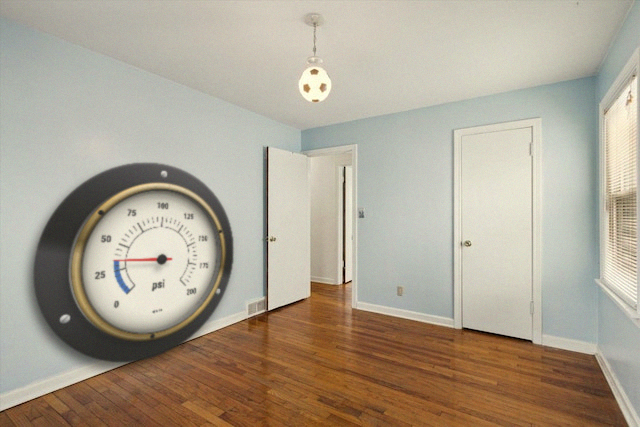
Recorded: {"value": 35, "unit": "psi"}
